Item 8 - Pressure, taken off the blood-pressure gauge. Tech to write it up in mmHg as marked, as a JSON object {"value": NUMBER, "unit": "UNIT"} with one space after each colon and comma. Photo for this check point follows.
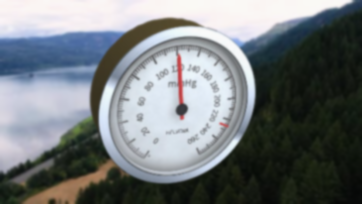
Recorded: {"value": 120, "unit": "mmHg"}
